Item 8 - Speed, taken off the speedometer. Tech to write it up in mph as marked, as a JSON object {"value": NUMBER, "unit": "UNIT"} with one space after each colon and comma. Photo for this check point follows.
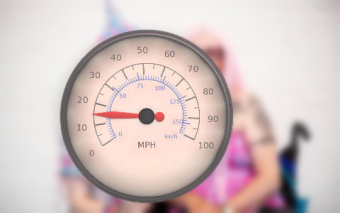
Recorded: {"value": 15, "unit": "mph"}
